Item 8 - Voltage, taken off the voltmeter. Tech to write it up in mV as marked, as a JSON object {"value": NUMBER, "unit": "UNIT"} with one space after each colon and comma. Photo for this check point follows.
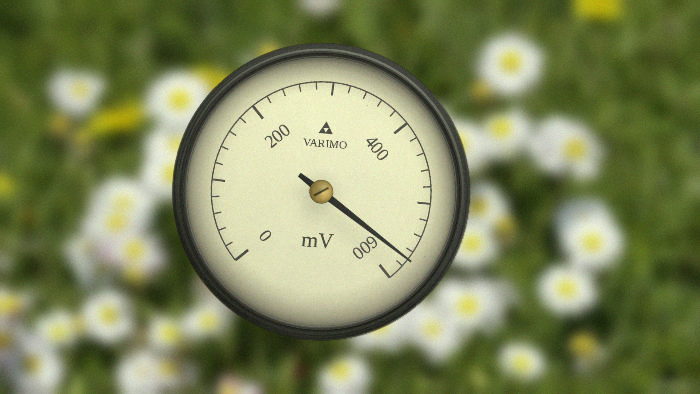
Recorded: {"value": 570, "unit": "mV"}
